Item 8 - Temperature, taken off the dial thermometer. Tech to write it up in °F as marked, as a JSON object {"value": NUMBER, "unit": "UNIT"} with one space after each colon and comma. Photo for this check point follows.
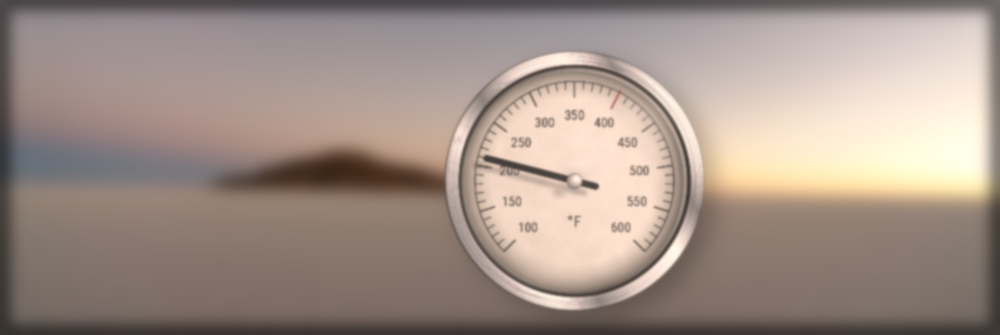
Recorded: {"value": 210, "unit": "°F"}
